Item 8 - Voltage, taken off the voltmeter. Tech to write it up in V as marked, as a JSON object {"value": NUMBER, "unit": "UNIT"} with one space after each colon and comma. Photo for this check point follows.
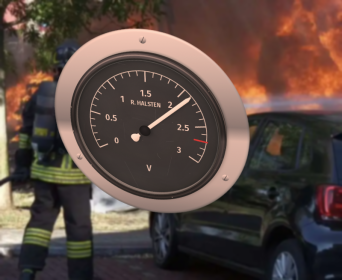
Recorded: {"value": 2.1, "unit": "V"}
